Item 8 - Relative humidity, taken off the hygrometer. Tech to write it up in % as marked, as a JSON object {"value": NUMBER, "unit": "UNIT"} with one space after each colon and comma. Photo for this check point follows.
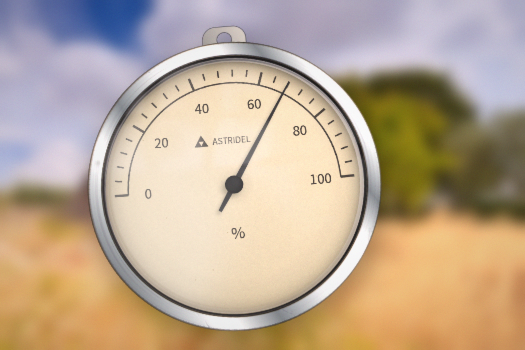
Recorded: {"value": 68, "unit": "%"}
